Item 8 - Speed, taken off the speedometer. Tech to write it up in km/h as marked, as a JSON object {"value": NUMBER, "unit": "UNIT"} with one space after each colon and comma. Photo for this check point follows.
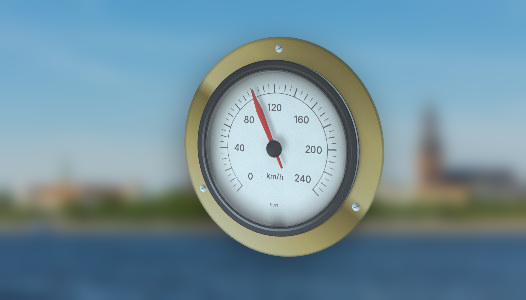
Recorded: {"value": 100, "unit": "km/h"}
